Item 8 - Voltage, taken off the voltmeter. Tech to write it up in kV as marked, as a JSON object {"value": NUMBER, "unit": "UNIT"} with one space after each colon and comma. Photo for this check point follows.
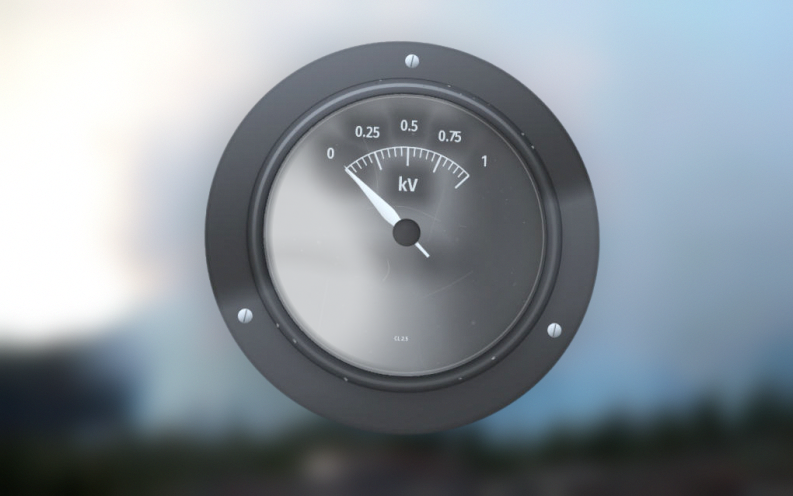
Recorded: {"value": 0, "unit": "kV"}
